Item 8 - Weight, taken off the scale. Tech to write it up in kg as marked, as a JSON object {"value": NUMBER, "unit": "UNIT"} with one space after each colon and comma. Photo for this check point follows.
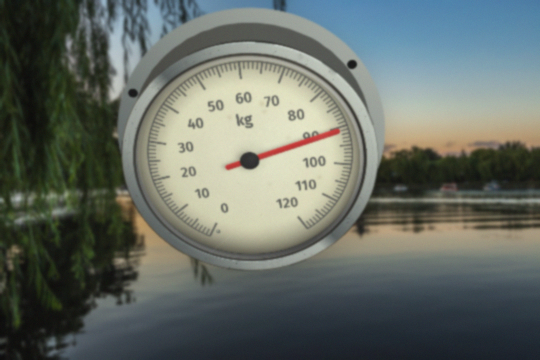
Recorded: {"value": 90, "unit": "kg"}
